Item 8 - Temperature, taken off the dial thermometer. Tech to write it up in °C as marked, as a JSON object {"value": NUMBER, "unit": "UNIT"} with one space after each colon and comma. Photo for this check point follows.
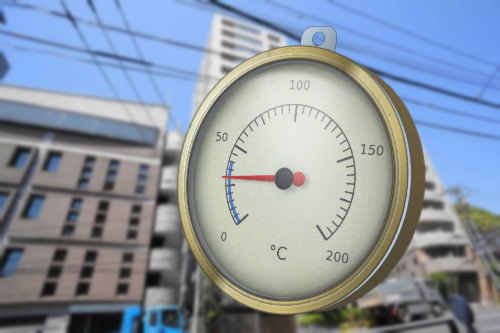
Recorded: {"value": 30, "unit": "°C"}
